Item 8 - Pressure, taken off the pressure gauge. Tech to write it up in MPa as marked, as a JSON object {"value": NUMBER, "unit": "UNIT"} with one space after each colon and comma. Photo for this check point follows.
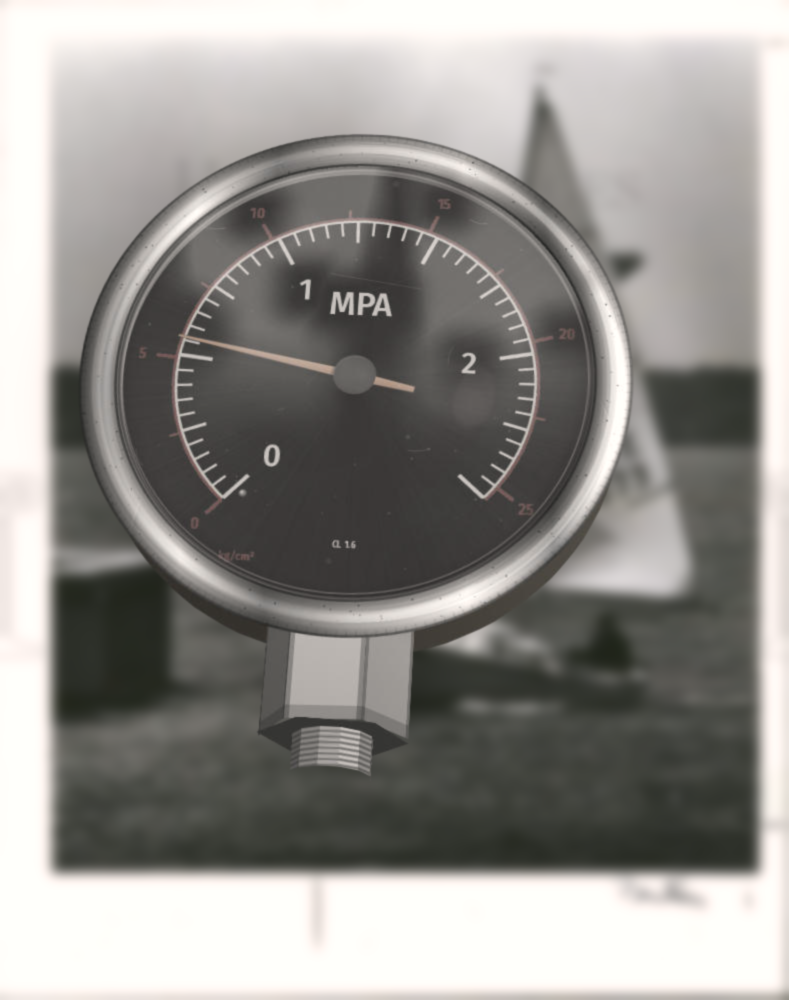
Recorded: {"value": 0.55, "unit": "MPa"}
